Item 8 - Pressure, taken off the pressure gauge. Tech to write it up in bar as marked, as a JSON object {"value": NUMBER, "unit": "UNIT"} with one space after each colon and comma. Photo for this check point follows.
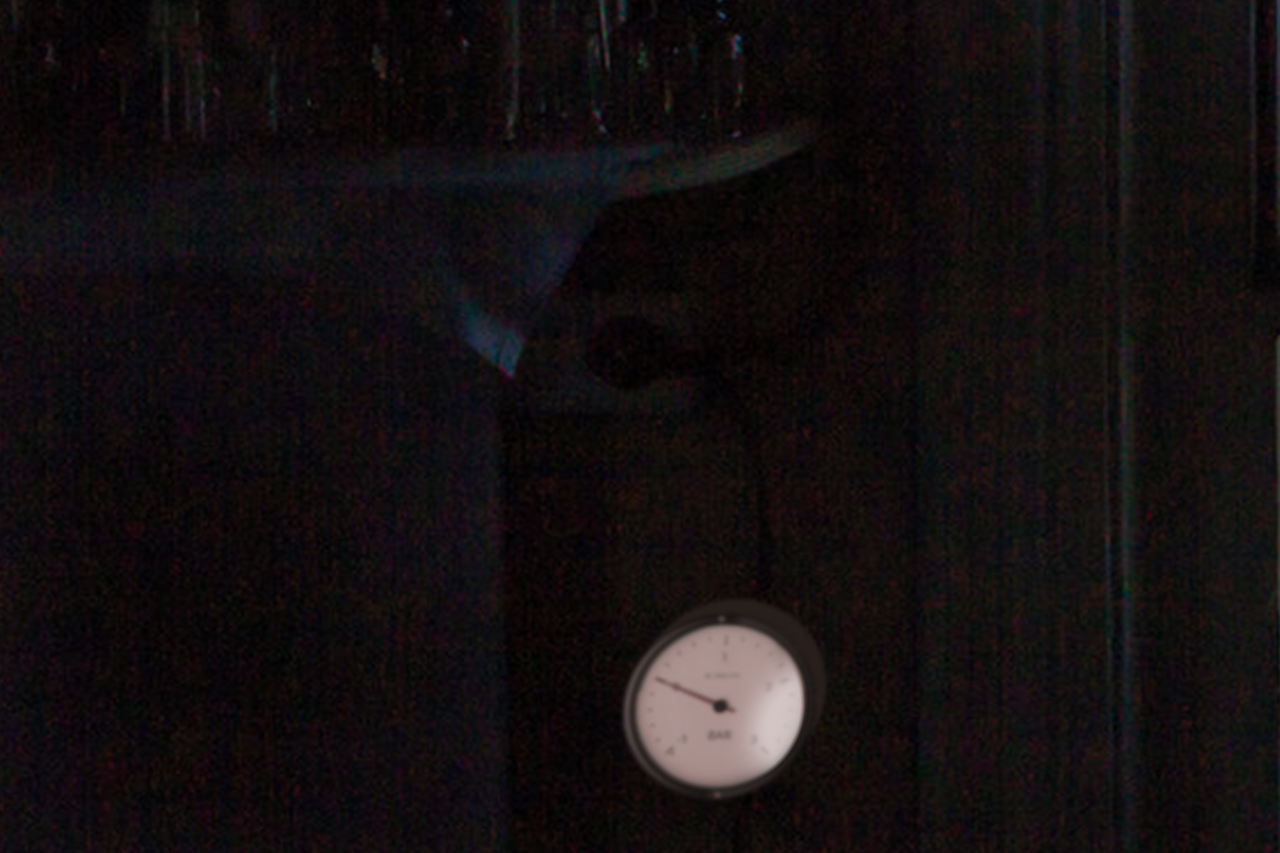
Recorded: {"value": 0, "unit": "bar"}
